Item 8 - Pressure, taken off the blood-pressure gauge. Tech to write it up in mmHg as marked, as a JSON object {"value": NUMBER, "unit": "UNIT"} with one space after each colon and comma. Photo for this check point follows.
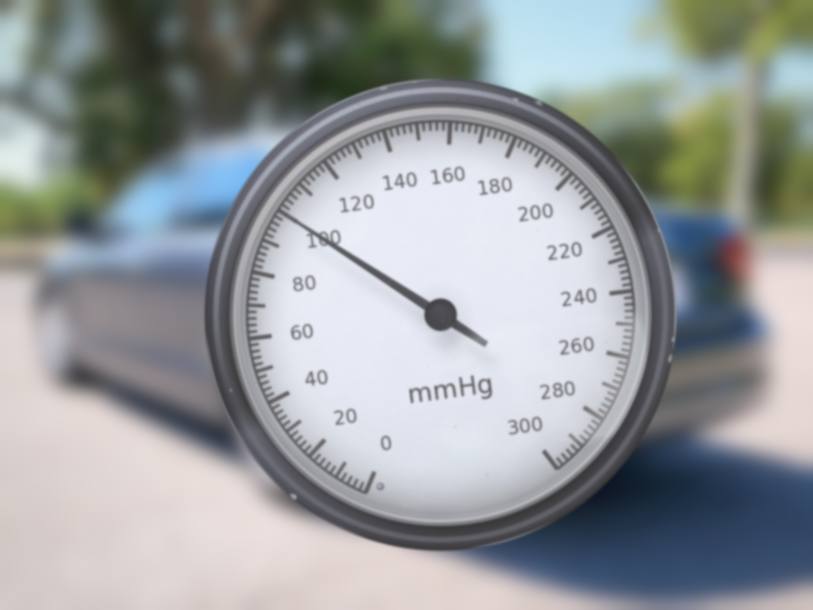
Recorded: {"value": 100, "unit": "mmHg"}
